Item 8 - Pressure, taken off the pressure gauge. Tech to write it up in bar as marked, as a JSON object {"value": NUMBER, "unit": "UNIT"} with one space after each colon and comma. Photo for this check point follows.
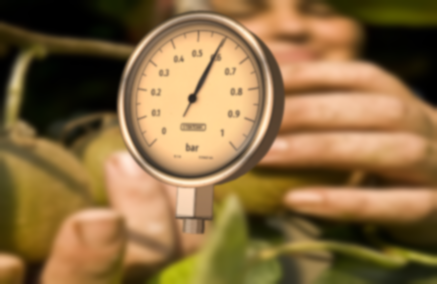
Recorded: {"value": 0.6, "unit": "bar"}
